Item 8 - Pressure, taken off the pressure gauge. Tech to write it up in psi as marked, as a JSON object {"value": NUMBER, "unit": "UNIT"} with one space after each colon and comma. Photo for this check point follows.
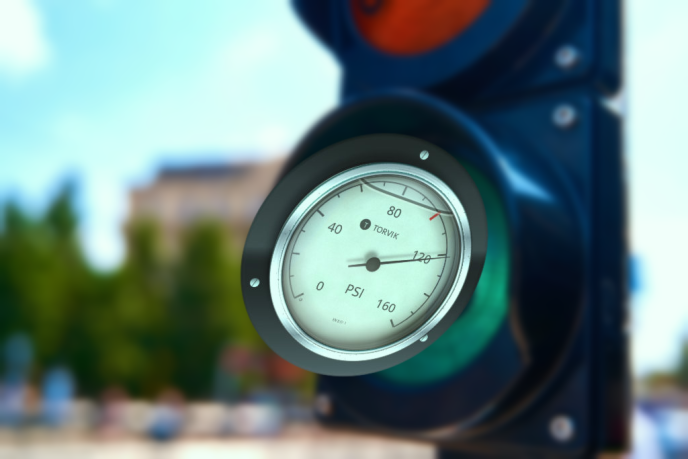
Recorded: {"value": 120, "unit": "psi"}
